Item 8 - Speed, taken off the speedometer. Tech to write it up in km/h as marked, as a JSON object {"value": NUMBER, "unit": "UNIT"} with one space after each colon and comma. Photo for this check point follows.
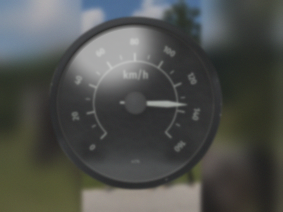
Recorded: {"value": 135, "unit": "km/h"}
